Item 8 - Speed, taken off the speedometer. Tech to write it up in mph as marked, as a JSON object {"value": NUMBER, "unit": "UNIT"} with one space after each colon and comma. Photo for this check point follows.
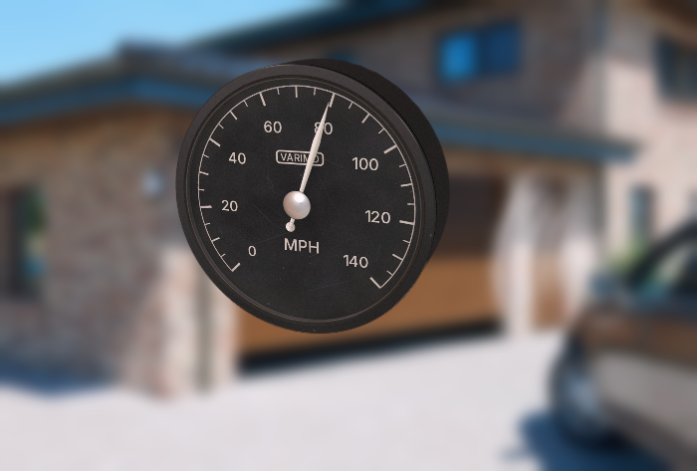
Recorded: {"value": 80, "unit": "mph"}
